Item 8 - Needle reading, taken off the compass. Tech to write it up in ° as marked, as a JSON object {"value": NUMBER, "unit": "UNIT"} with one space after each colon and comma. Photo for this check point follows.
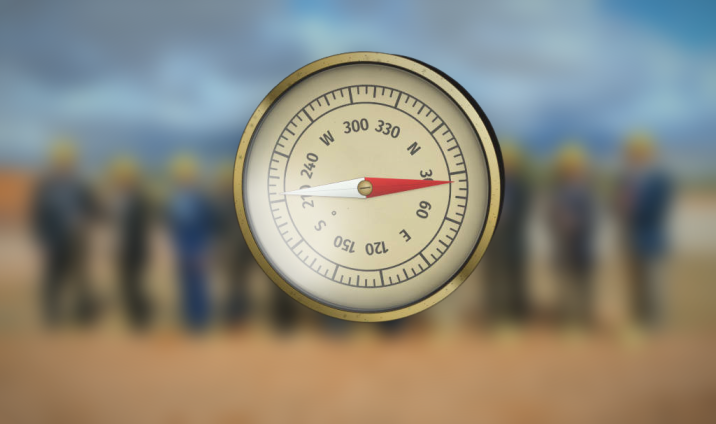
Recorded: {"value": 35, "unit": "°"}
